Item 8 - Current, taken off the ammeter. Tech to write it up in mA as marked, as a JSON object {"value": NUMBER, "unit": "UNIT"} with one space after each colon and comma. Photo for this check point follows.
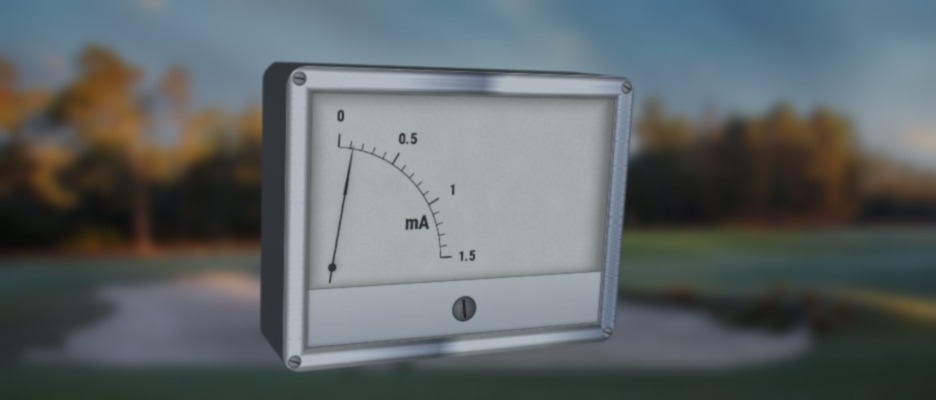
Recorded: {"value": 0.1, "unit": "mA"}
